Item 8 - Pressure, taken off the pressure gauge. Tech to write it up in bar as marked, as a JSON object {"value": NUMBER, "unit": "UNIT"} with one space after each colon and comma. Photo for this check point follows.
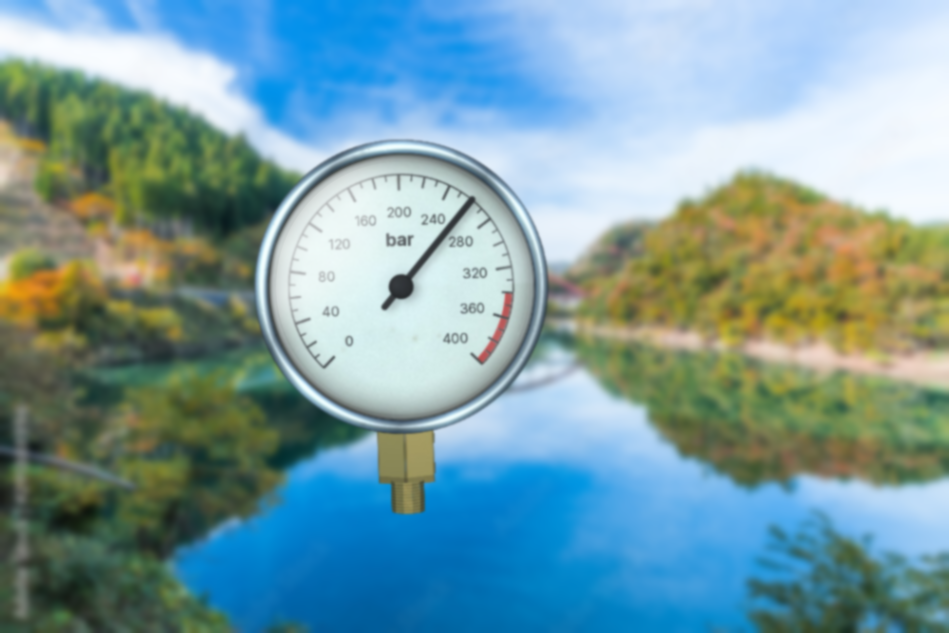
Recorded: {"value": 260, "unit": "bar"}
